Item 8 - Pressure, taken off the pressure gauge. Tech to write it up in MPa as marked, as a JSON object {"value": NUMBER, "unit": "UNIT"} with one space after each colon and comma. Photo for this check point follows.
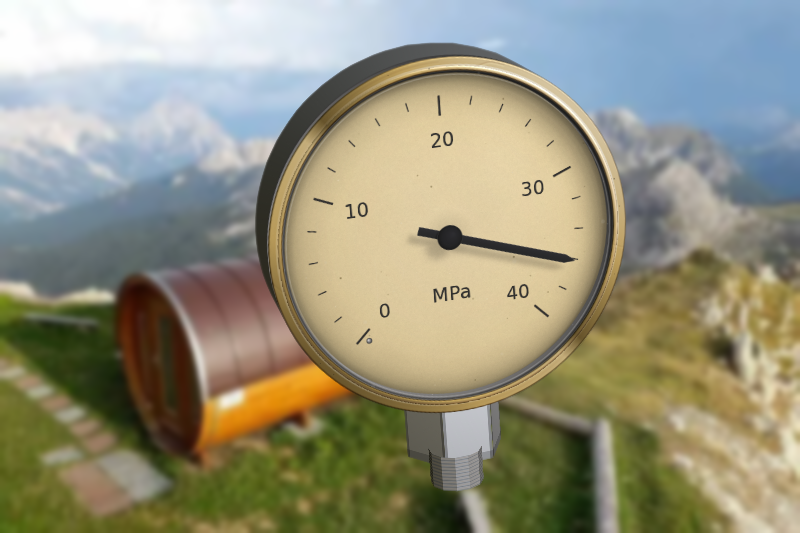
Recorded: {"value": 36, "unit": "MPa"}
